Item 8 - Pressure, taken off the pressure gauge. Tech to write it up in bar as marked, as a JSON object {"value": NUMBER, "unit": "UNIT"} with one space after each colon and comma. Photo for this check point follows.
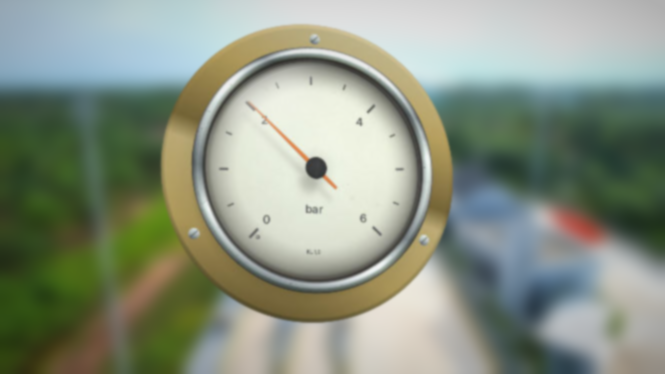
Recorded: {"value": 2, "unit": "bar"}
